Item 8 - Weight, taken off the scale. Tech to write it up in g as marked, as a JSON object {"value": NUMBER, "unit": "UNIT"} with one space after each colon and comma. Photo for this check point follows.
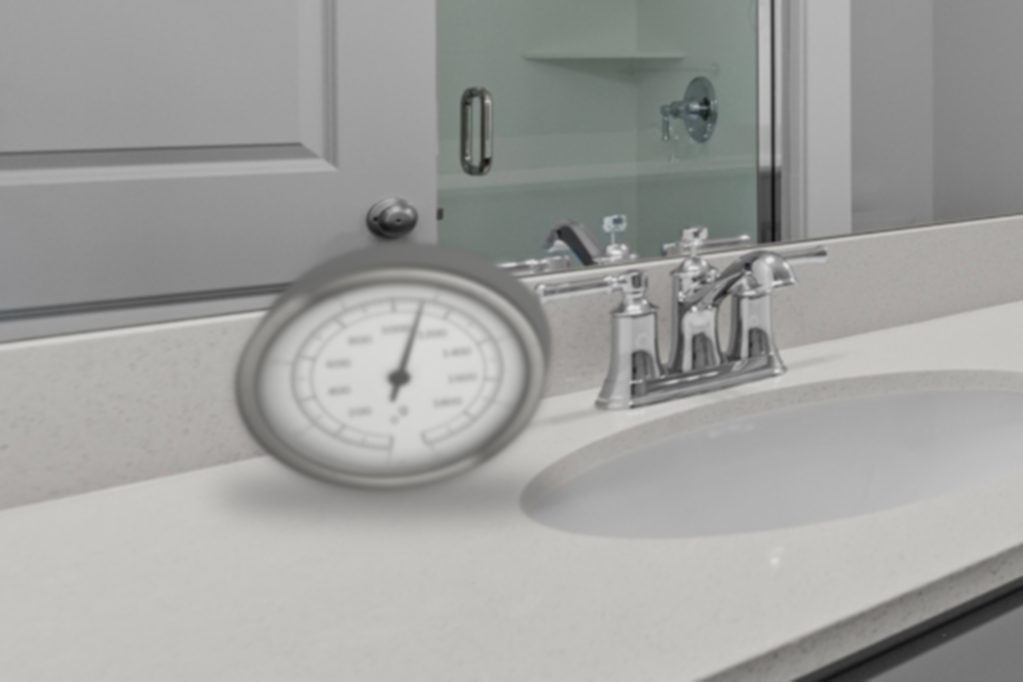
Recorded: {"value": 1100, "unit": "g"}
